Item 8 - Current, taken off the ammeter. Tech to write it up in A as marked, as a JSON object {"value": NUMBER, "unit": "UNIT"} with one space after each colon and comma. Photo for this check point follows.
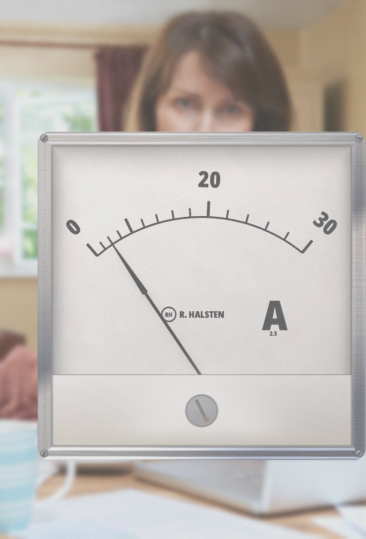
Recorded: {"value": 6, "unit": "A"}
